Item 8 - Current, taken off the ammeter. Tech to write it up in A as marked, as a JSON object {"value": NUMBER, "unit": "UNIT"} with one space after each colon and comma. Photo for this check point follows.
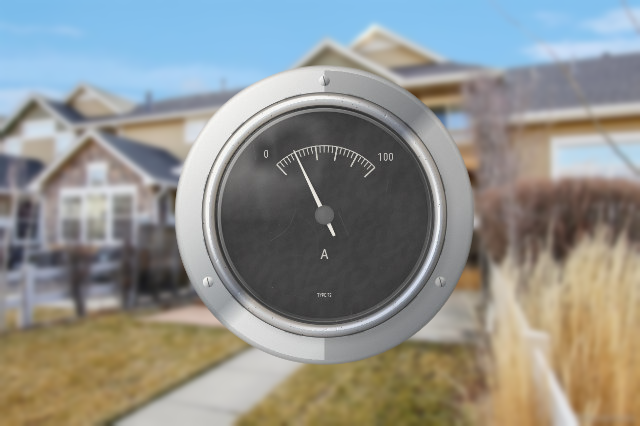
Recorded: {"value": 20, "unit": "A"}
